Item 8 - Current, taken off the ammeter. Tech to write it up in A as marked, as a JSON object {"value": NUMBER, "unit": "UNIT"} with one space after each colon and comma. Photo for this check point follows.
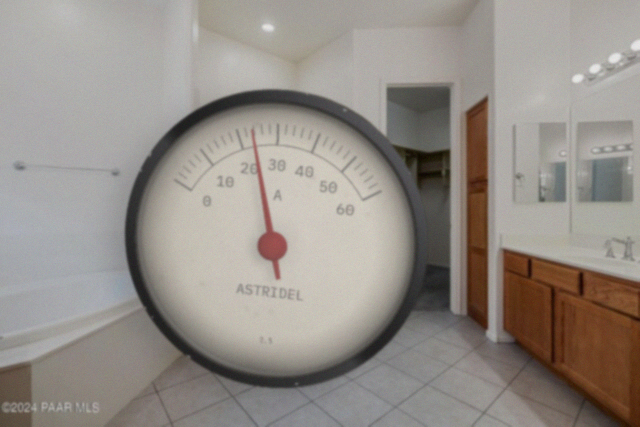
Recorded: {"value": 24, "unit": "A"}
